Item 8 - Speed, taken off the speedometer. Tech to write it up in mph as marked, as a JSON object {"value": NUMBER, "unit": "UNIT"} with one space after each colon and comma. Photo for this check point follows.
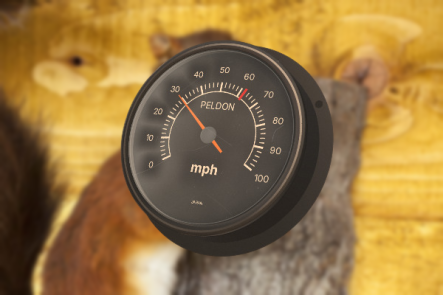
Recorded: {"value": 30, "unit": "mph"}
